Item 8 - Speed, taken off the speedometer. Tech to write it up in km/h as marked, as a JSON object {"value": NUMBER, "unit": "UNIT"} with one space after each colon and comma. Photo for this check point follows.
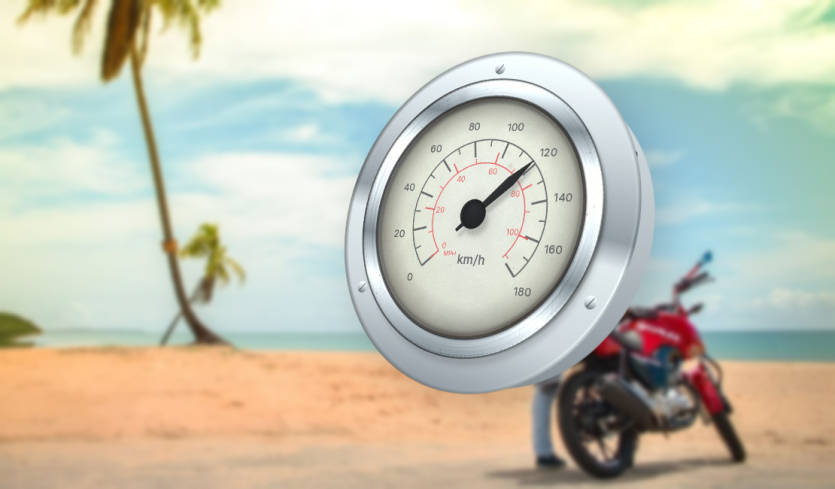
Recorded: {"value": 120, "unit": "km/h"}
